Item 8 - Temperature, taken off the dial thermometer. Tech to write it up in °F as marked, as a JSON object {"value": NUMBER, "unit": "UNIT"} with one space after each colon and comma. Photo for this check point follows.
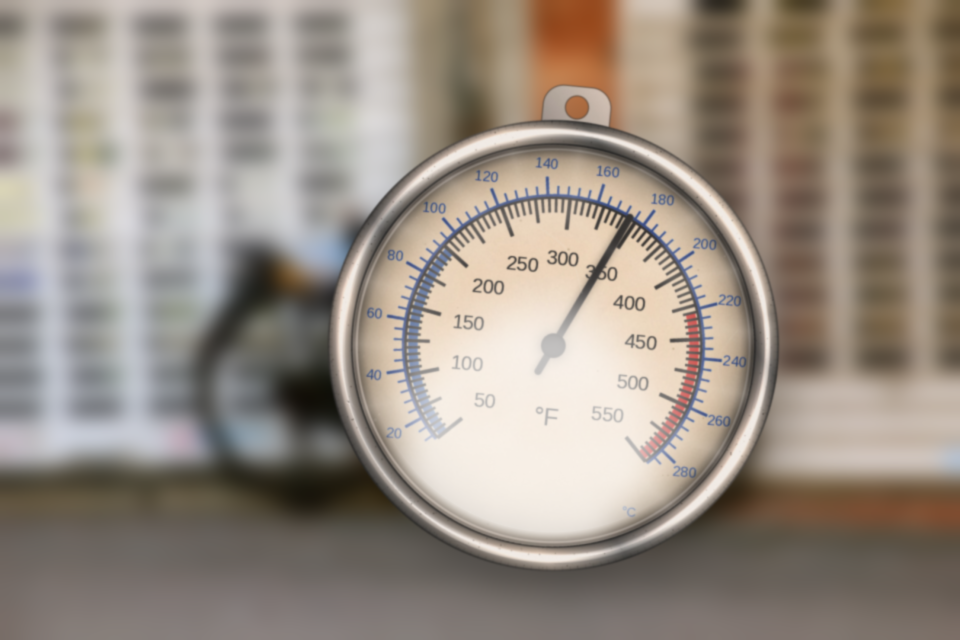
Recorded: {"value": 345, "unit": "°F"}
